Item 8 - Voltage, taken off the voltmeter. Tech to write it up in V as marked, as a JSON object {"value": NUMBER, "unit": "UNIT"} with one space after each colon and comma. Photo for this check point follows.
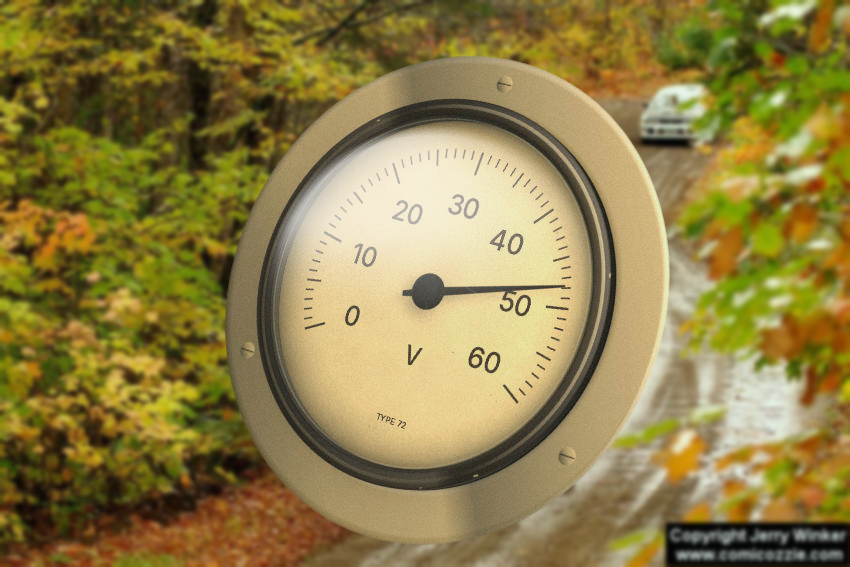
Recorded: {"value": 48, "unit": "V"}
